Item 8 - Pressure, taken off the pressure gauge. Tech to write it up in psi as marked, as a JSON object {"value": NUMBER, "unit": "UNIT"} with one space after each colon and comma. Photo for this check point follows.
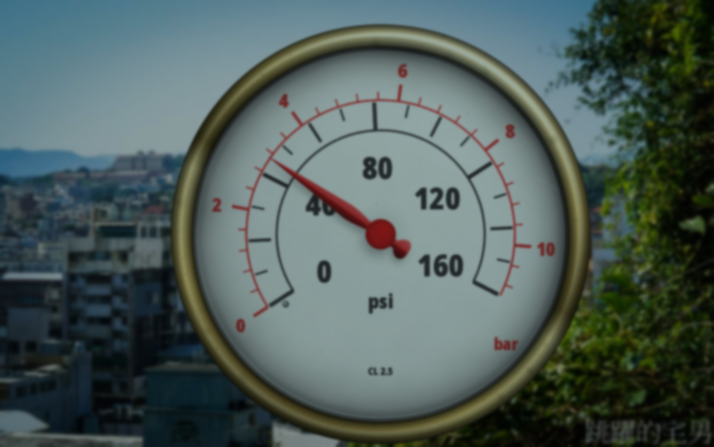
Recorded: {"value": 45, "unit": "psi"}
